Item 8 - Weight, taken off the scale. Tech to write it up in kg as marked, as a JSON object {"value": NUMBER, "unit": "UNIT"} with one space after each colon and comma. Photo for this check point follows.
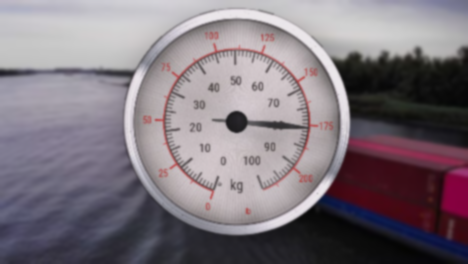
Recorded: {"value": 80, "unit": "kg"}
